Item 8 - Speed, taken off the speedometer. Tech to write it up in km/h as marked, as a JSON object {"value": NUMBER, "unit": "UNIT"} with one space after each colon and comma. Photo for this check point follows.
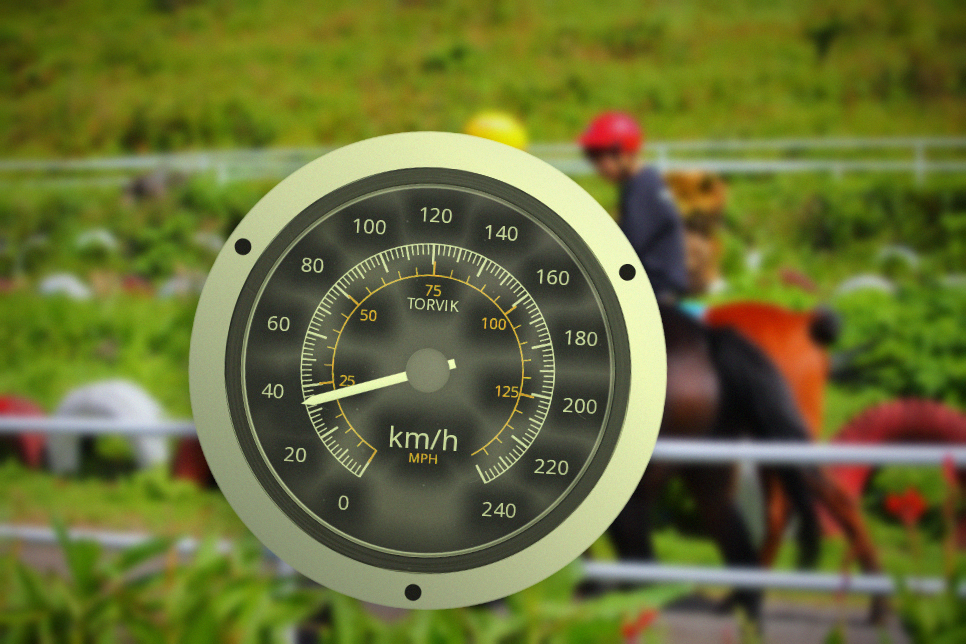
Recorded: {"value": 34, "unit": "km/h"}
